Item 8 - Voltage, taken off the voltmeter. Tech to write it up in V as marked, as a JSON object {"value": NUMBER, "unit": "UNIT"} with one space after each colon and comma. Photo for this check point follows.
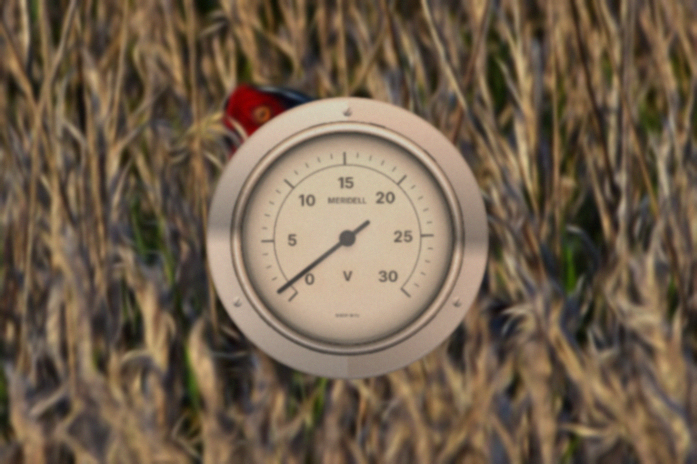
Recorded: {"value": 1, "unit": "V"}
